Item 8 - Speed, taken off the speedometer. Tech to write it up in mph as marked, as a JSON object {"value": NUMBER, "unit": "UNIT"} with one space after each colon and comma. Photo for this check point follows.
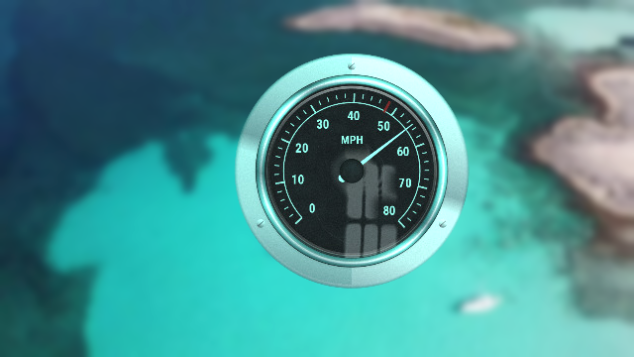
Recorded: {"value": 55, "unit": "mph"}
